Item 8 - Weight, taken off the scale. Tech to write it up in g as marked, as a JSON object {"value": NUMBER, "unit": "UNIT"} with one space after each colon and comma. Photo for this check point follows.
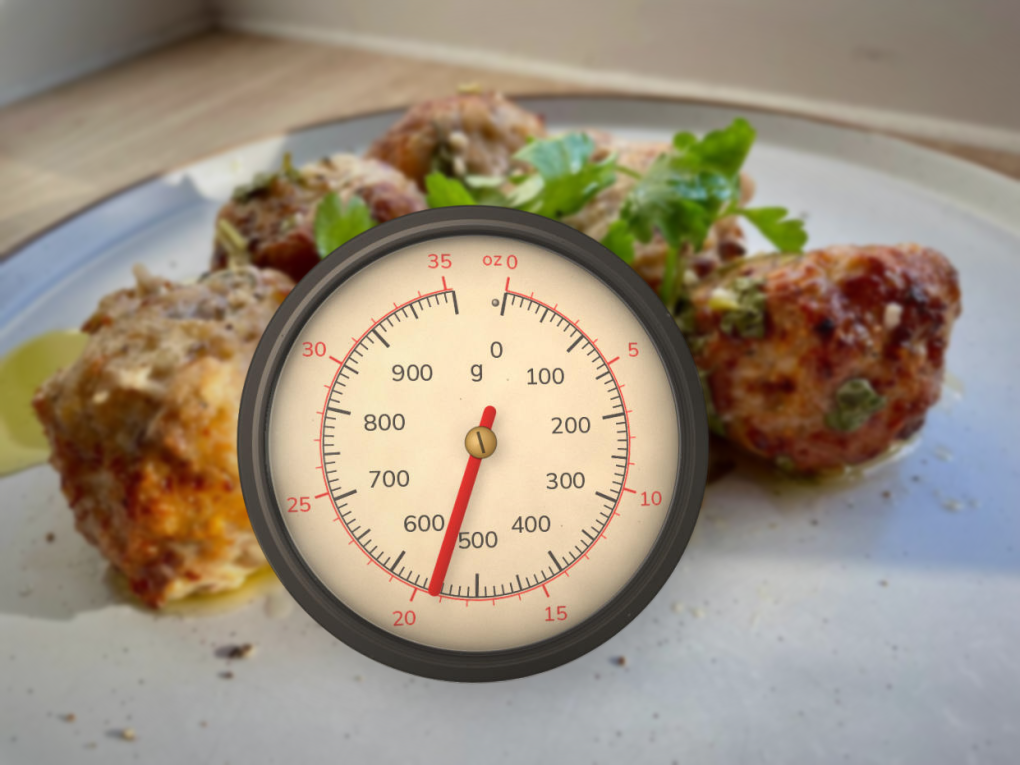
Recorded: {"value": 550, "unit": "g"}
